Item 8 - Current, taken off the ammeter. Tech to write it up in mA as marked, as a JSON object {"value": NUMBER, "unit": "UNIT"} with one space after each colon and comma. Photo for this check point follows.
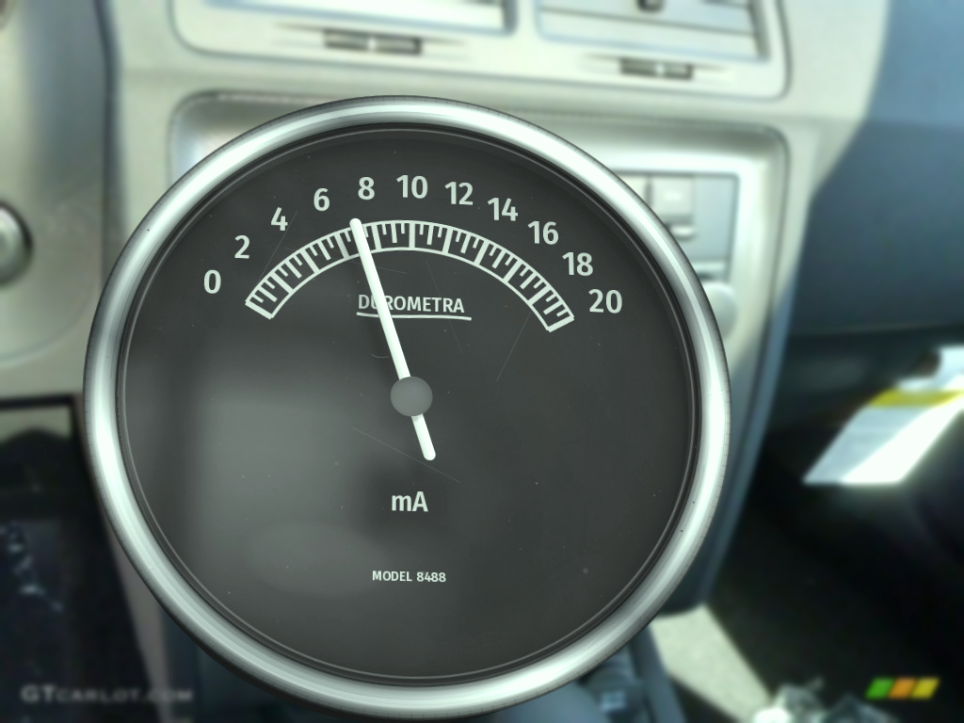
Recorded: {"value": 7, "unit": "mA"}
